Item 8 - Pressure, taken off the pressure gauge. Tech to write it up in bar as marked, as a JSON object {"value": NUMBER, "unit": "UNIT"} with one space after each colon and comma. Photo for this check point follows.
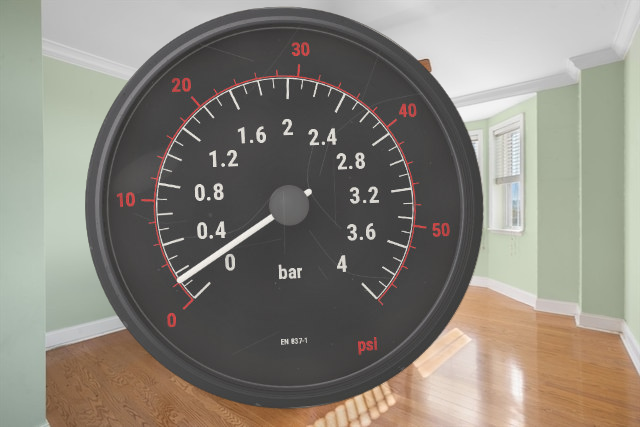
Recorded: {"value": 0.15, "unit": "bar"}
